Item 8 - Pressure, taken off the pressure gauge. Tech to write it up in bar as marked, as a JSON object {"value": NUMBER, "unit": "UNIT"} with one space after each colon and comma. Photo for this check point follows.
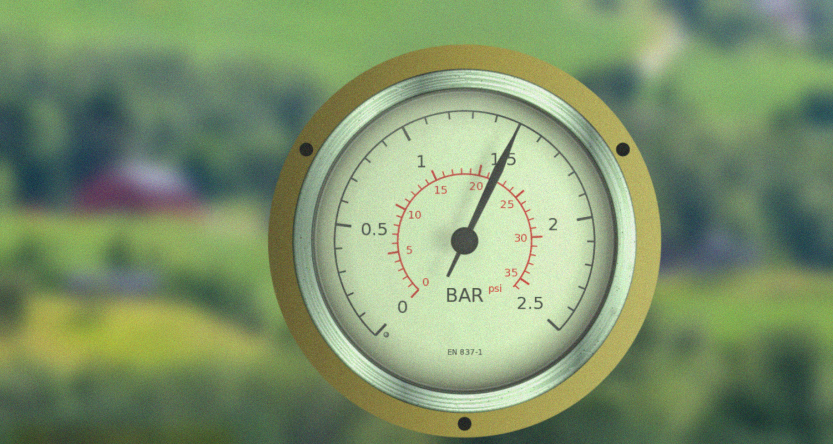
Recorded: {"value": 1.5, "unit": "bar"}
